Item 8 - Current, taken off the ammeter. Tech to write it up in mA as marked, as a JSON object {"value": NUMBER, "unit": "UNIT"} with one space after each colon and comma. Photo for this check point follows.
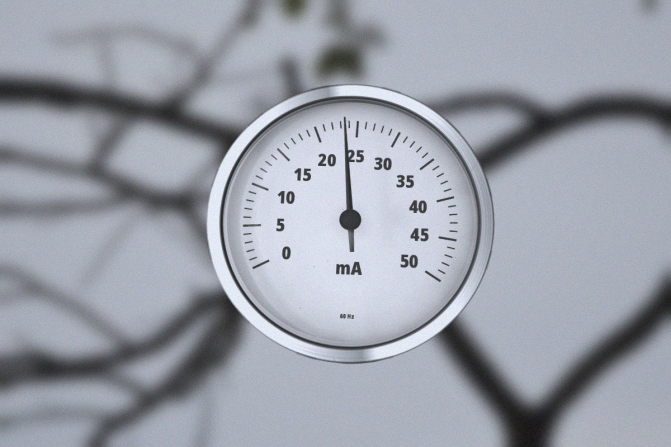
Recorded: {"value": 23.5, "unit": "mA"}
